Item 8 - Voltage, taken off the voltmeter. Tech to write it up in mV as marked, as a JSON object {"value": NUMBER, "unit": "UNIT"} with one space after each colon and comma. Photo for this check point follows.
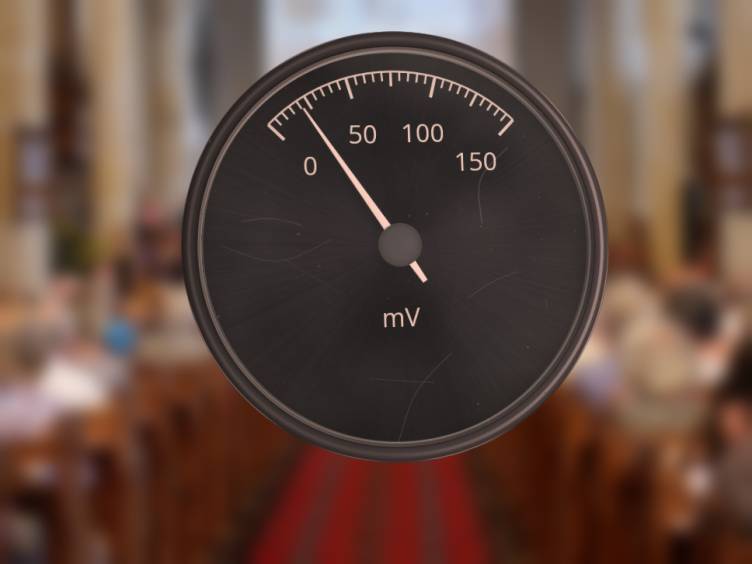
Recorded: {"value": 20, "unit": "mV"}
